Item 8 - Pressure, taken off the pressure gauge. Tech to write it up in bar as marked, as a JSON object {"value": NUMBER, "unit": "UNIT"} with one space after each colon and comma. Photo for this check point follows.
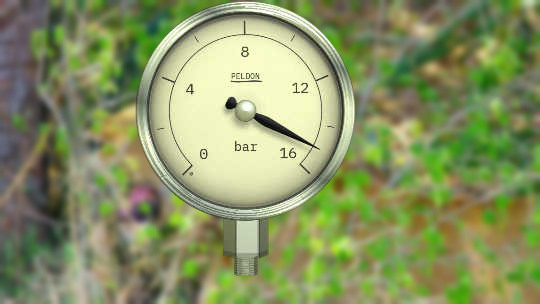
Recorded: {"value": 15, "unit": "bar"}
